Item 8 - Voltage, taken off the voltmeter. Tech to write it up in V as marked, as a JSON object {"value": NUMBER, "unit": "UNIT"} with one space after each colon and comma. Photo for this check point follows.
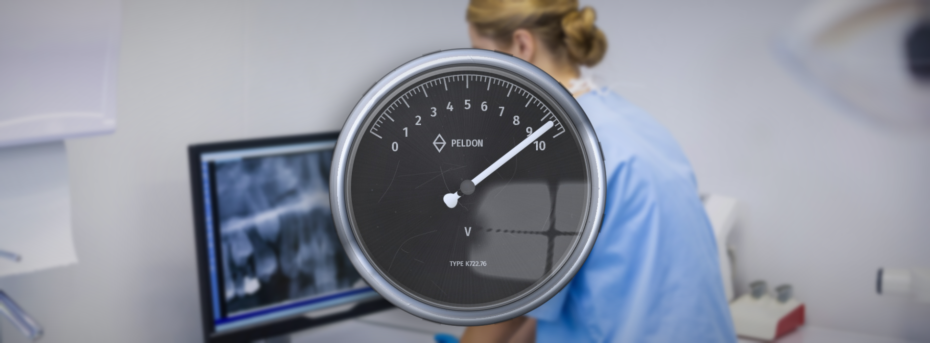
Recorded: {"value": 9.4, "unit": "V"}
